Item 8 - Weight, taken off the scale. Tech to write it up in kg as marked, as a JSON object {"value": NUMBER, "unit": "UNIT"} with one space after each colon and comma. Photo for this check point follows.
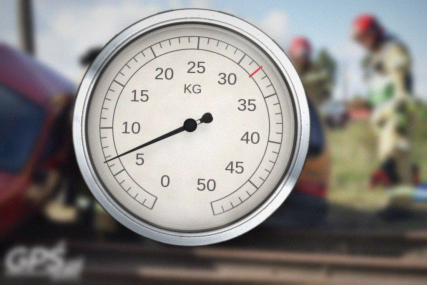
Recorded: {"value": 6.5, "unit": "kg"}
